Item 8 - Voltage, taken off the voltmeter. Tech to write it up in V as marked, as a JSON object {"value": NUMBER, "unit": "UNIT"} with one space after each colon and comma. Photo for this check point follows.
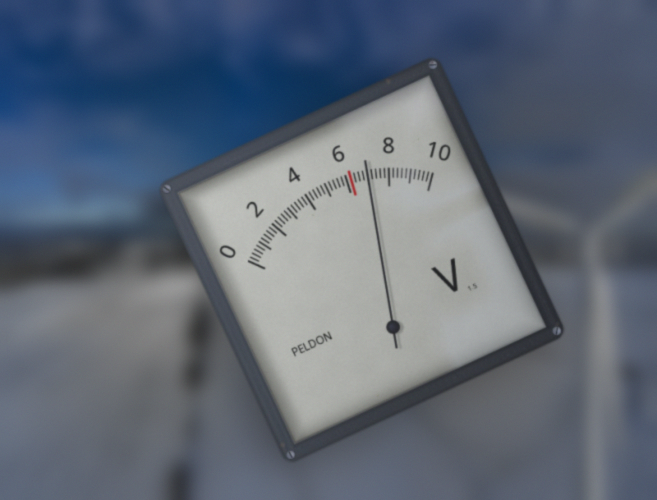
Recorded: {"value": 7, "unit": "V"}
